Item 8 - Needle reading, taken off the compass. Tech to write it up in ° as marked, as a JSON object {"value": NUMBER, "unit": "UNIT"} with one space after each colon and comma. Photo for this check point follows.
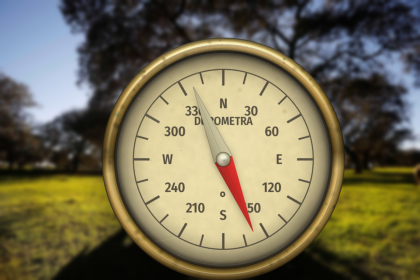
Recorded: {"value": 157.5, "unit": "°"}
